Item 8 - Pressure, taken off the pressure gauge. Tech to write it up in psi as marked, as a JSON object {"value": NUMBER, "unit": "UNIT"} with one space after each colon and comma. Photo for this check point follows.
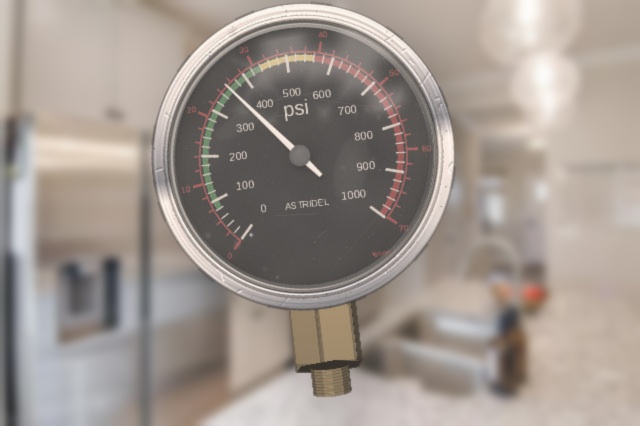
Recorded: {"value": 360, "unit": "psi"}
